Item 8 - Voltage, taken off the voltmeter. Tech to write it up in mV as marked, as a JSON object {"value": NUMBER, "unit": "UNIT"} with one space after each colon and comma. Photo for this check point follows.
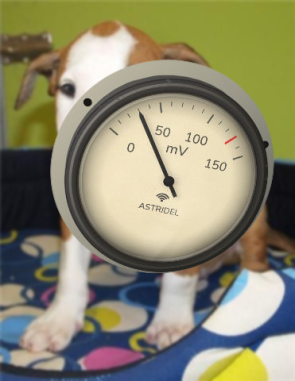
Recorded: {"value": 30, "unit": "mV"}
